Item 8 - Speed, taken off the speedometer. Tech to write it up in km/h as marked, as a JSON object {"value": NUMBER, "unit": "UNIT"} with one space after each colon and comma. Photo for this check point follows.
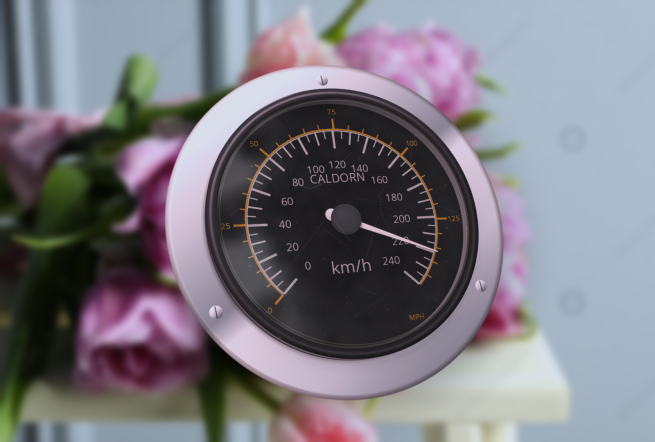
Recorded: {"value": 220, "unit": "km/h"}
